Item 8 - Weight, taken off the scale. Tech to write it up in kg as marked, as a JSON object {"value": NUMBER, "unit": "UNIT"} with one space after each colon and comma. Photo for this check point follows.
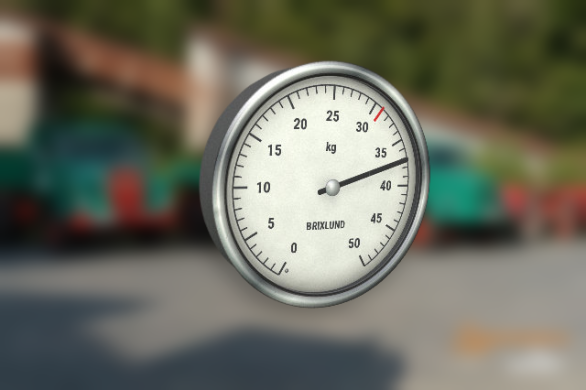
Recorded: {"value": 37, "unit": "kg"}
